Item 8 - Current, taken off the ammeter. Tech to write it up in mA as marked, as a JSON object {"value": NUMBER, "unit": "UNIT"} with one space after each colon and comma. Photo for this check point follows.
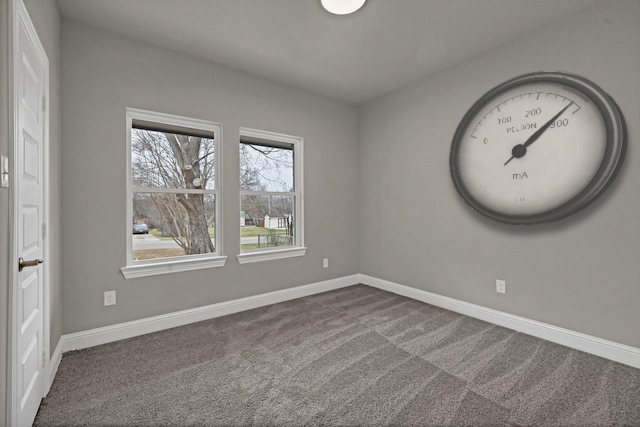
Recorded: {"value": 280, "unit": "mA"}
